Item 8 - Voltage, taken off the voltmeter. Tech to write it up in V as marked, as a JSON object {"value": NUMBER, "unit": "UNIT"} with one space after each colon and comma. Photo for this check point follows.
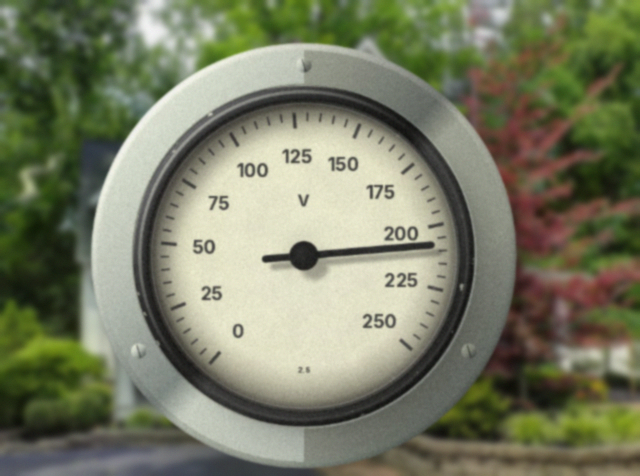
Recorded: {"value": 207.5, "unit": "V"}
